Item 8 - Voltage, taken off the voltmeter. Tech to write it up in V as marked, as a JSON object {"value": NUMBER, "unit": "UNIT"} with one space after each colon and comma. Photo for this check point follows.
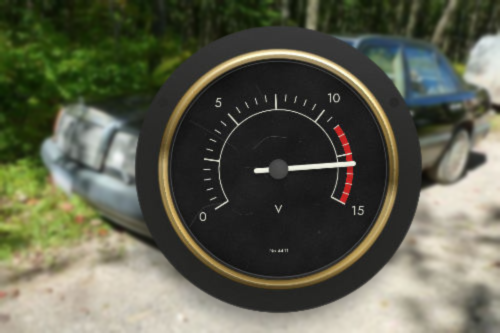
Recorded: {"value": 13, "unit": "V"}
